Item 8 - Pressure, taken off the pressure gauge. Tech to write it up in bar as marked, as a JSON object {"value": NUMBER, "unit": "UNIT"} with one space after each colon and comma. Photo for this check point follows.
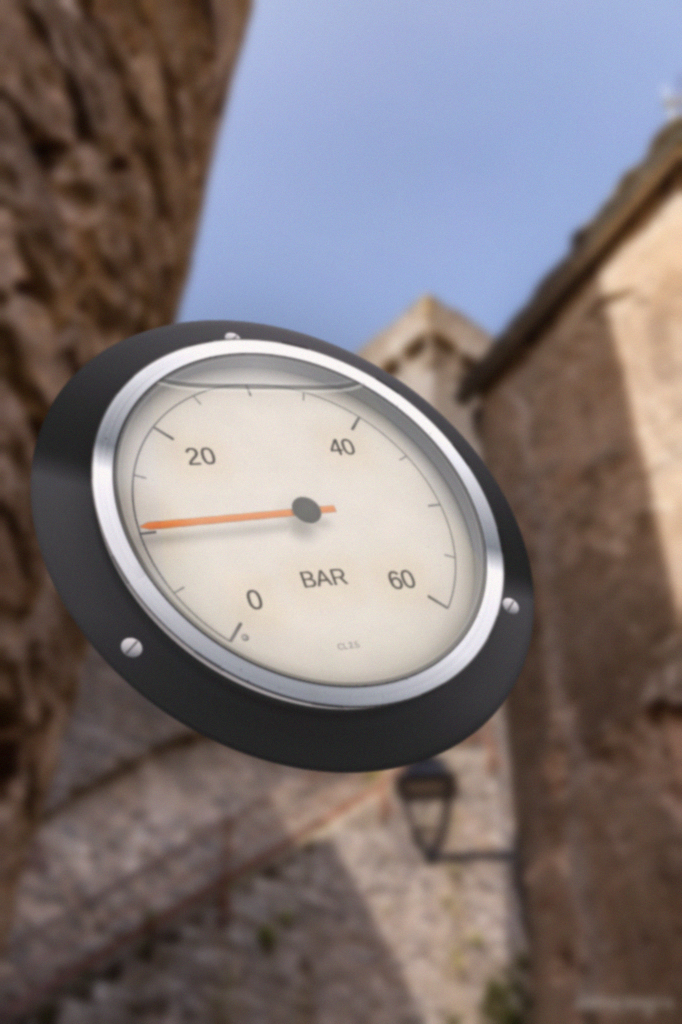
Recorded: {"value": 10, "unit": "bar"}
